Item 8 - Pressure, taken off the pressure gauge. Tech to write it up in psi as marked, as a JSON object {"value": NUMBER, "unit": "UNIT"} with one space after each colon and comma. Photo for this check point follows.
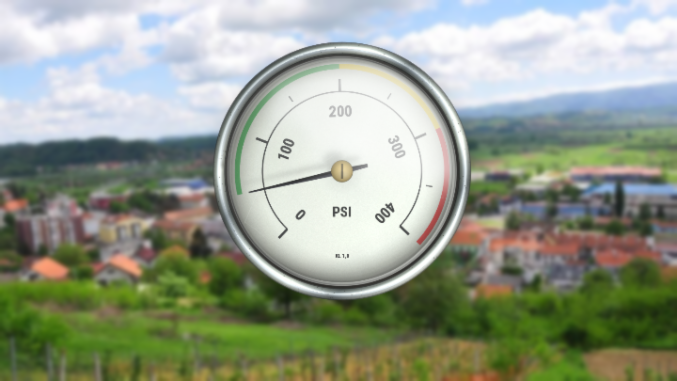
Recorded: {"value": 50, "unit": "psi"}
